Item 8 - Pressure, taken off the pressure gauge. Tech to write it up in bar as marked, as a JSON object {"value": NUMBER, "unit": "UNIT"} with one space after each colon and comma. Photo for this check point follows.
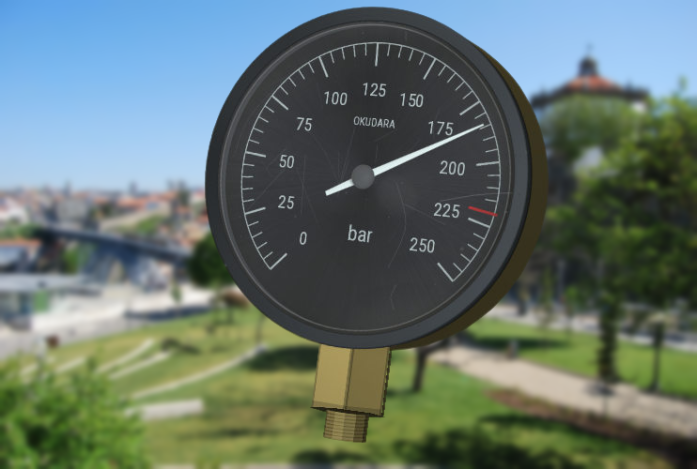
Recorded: {"value": 185, "unit": "bar"}
